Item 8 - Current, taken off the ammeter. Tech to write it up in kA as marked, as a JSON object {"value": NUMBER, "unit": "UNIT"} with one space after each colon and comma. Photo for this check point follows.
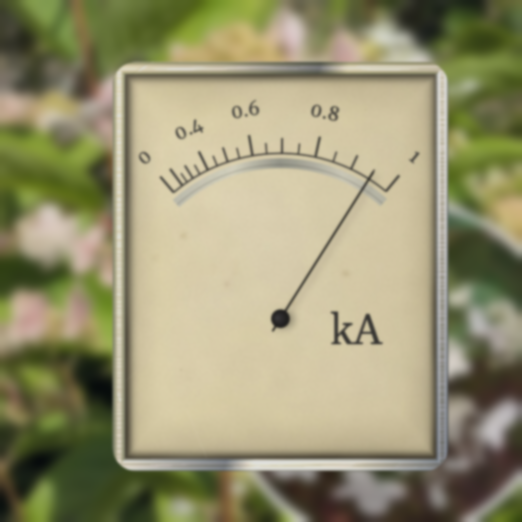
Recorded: {"value": 0.95, "unit": "kA"}
